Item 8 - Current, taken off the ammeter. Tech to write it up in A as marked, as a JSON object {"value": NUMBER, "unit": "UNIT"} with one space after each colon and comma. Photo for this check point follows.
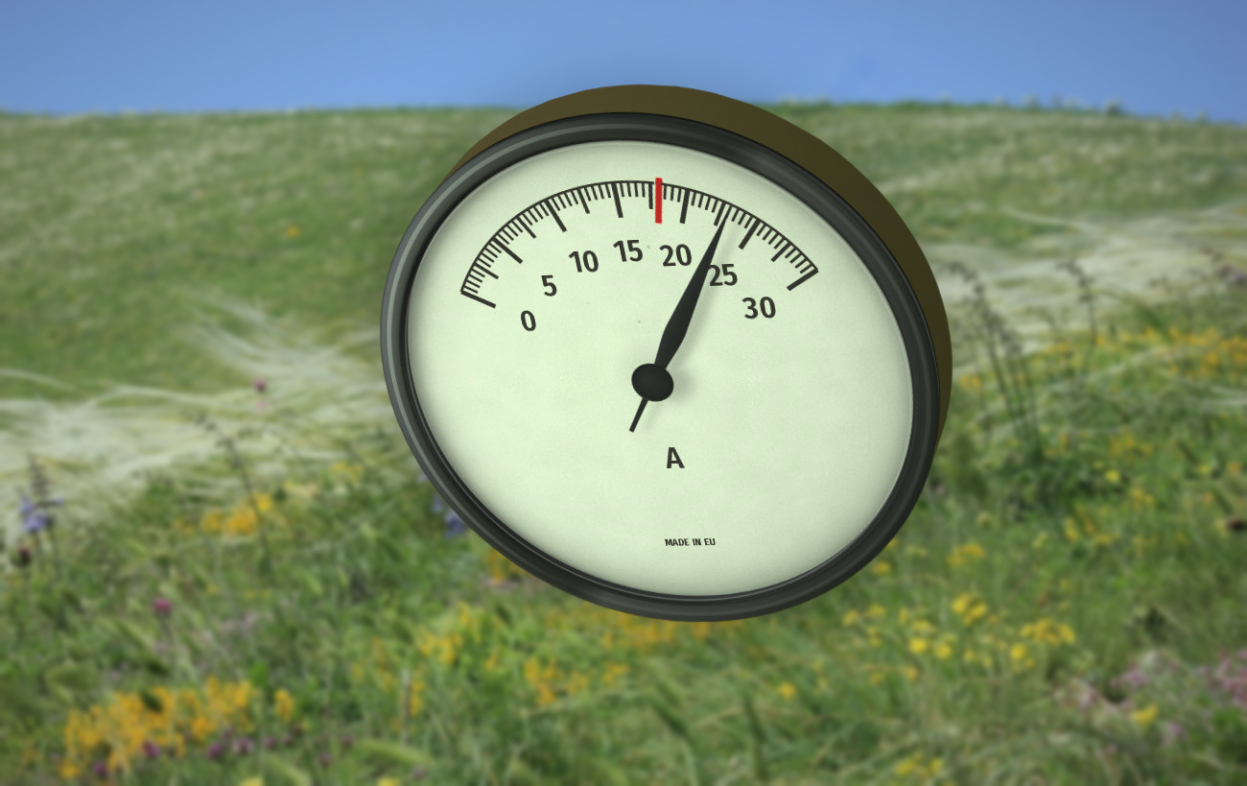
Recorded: {"value": 23, "unit": "A"}
